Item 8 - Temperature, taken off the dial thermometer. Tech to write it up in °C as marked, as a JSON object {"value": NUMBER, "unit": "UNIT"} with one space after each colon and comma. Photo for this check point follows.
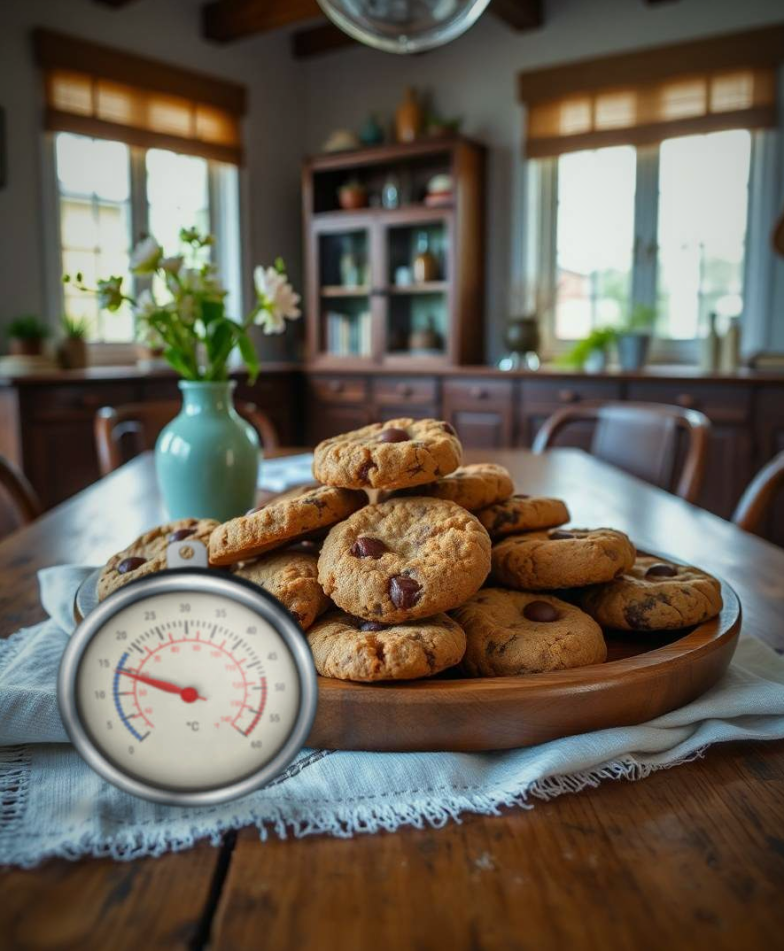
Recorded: {"value": 15, "unit": "°C"}
